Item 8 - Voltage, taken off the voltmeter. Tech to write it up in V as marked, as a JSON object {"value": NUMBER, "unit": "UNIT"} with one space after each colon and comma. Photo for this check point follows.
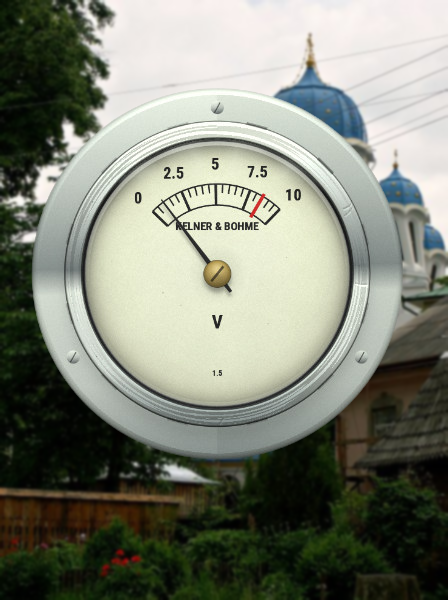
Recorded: {"value": 1, "unit": "V"}
